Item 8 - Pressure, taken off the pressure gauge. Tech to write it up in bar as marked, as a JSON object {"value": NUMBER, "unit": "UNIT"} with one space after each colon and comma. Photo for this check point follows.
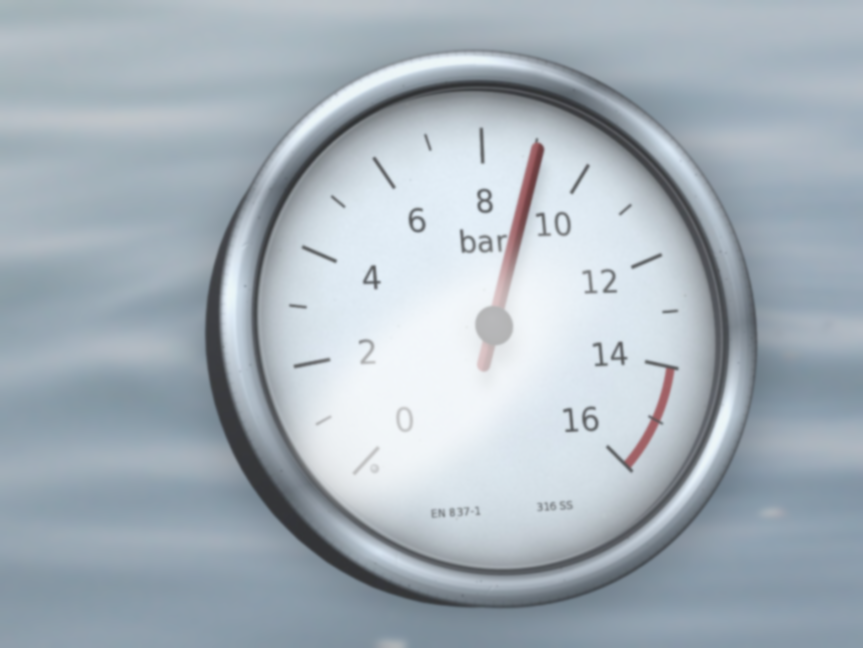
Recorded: {"value": 9, "unit": "bar"}
